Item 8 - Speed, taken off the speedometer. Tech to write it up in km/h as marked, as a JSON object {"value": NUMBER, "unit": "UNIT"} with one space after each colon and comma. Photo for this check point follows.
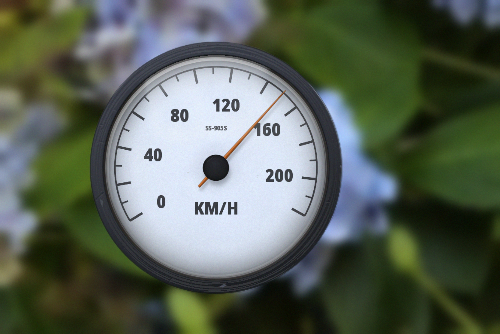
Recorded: {"value": 150, "unit": "km/h"}
